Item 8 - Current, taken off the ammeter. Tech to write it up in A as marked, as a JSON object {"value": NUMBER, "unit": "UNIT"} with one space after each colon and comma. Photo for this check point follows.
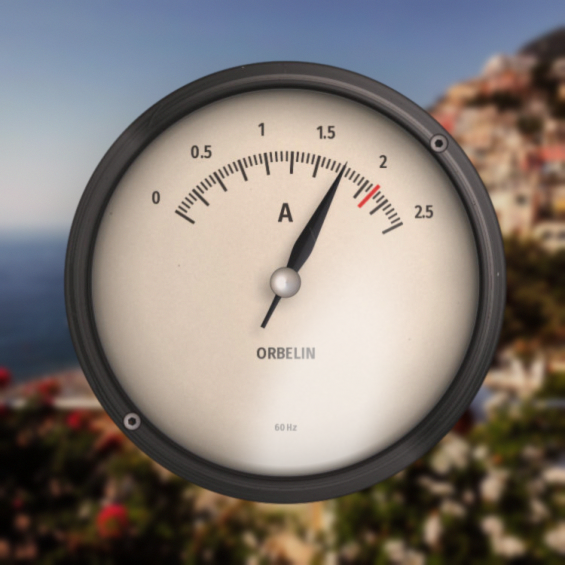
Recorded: {"value": 1.75, "unit": "A"}
